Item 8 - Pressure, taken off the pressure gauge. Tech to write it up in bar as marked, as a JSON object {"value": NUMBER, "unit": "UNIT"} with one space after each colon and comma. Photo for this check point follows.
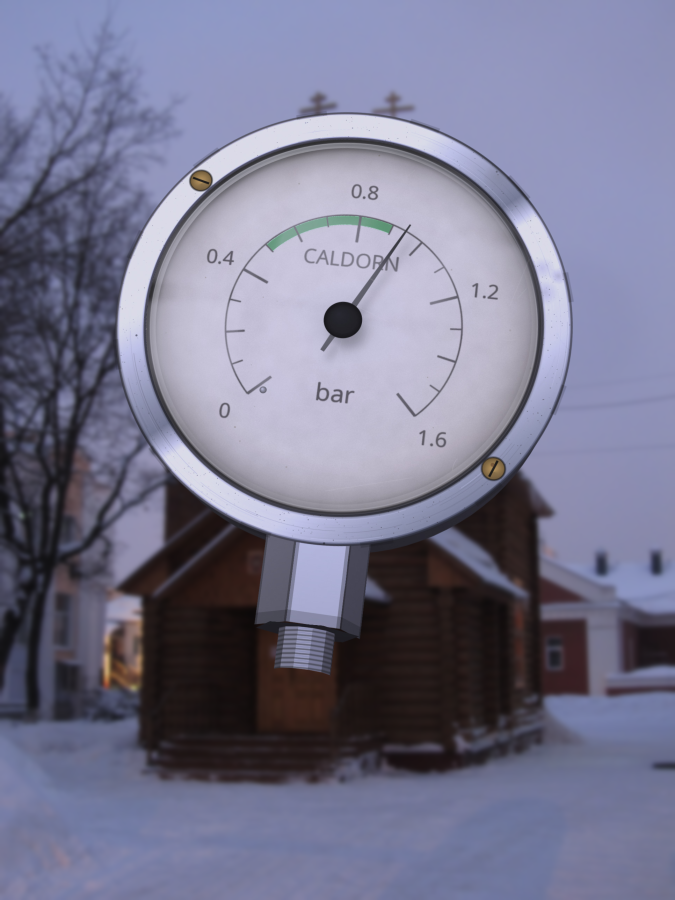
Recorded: {"value": 0.95, "unit": "bar"}
